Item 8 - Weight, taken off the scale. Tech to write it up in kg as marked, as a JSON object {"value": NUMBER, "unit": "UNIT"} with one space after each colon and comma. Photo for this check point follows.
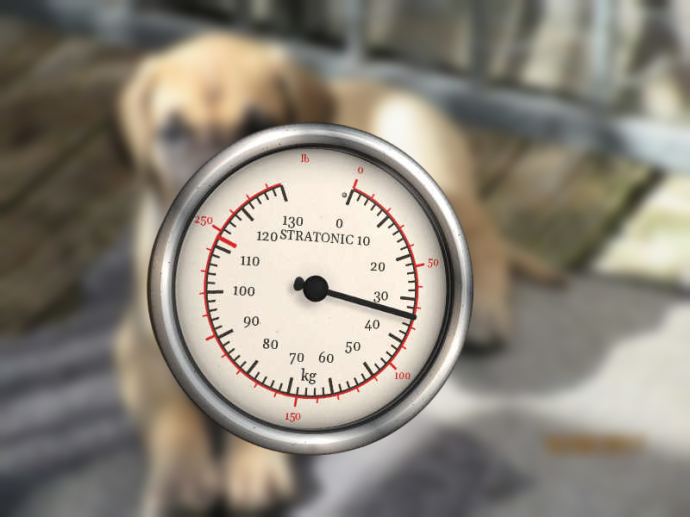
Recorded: {"value": 34, "unit": "kg"}
